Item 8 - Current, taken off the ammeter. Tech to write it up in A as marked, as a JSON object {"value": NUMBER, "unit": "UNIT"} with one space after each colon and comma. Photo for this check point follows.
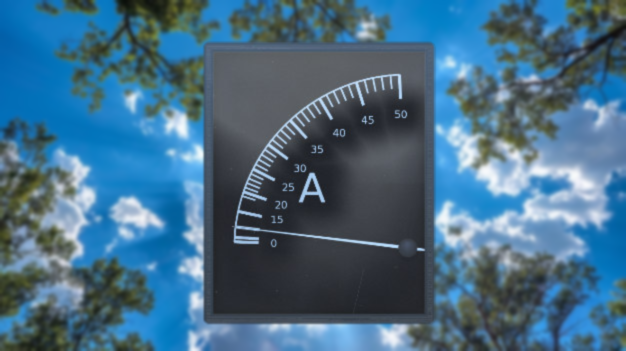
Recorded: {"value": 10, "unit": "A"}
